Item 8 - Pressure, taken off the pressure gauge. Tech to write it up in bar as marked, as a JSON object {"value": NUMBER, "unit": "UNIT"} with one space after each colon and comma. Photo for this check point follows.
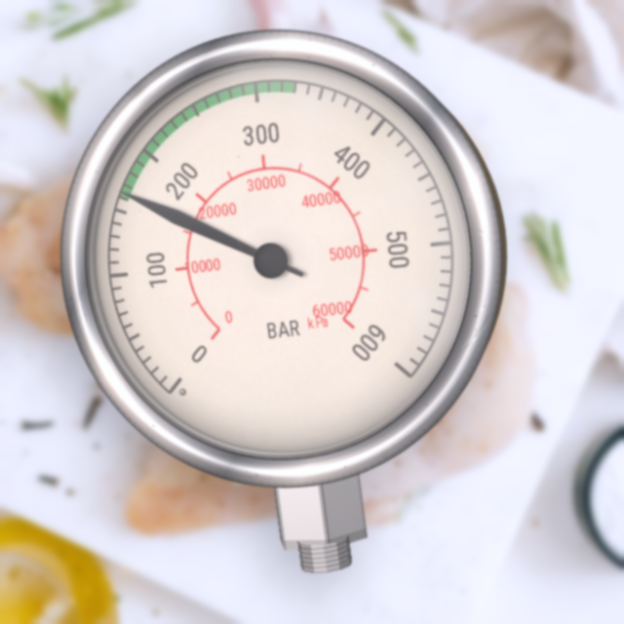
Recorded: {"value": 165, "unit": "bar"}
